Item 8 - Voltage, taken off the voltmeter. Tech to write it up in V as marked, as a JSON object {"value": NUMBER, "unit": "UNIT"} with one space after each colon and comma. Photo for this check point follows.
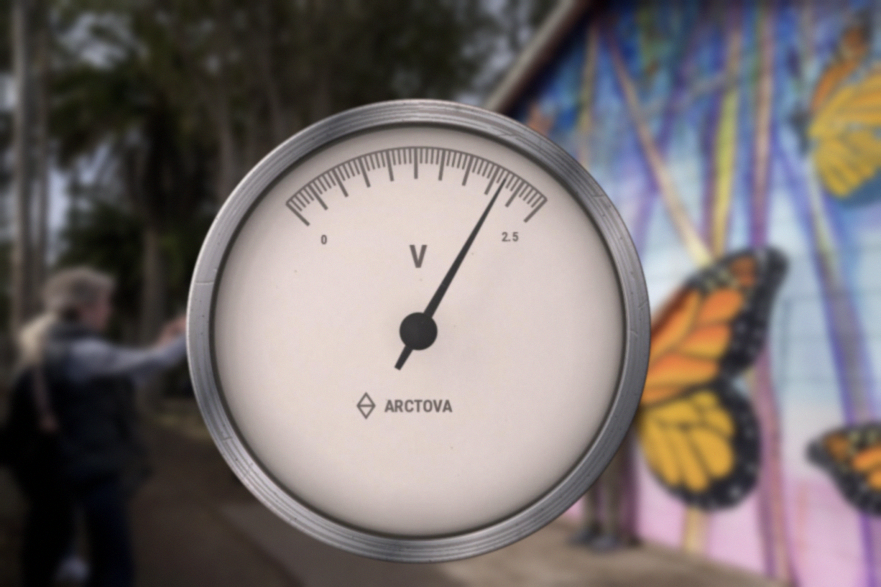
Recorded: {"value": 2.1, "unit": "V"}
